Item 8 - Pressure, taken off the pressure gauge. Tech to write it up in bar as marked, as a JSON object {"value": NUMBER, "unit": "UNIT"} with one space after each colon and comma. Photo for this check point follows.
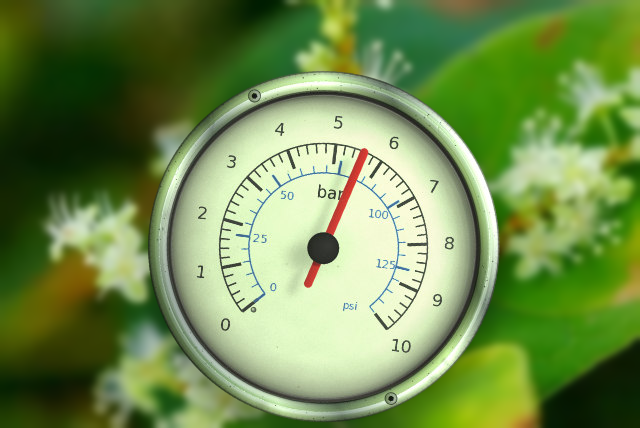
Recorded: {"value": 5.6, "unit": "bar"}
